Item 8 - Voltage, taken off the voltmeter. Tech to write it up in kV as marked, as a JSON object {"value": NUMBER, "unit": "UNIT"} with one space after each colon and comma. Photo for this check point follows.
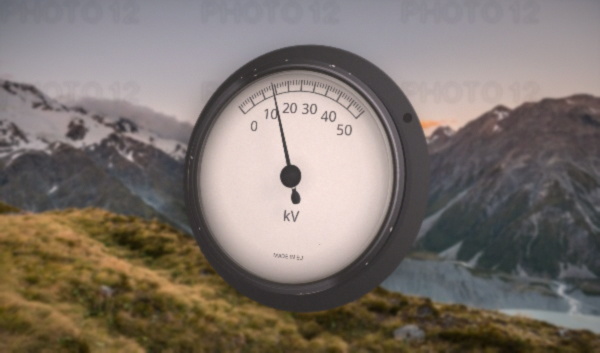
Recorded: {"value": 15, "unit": "kV"}
